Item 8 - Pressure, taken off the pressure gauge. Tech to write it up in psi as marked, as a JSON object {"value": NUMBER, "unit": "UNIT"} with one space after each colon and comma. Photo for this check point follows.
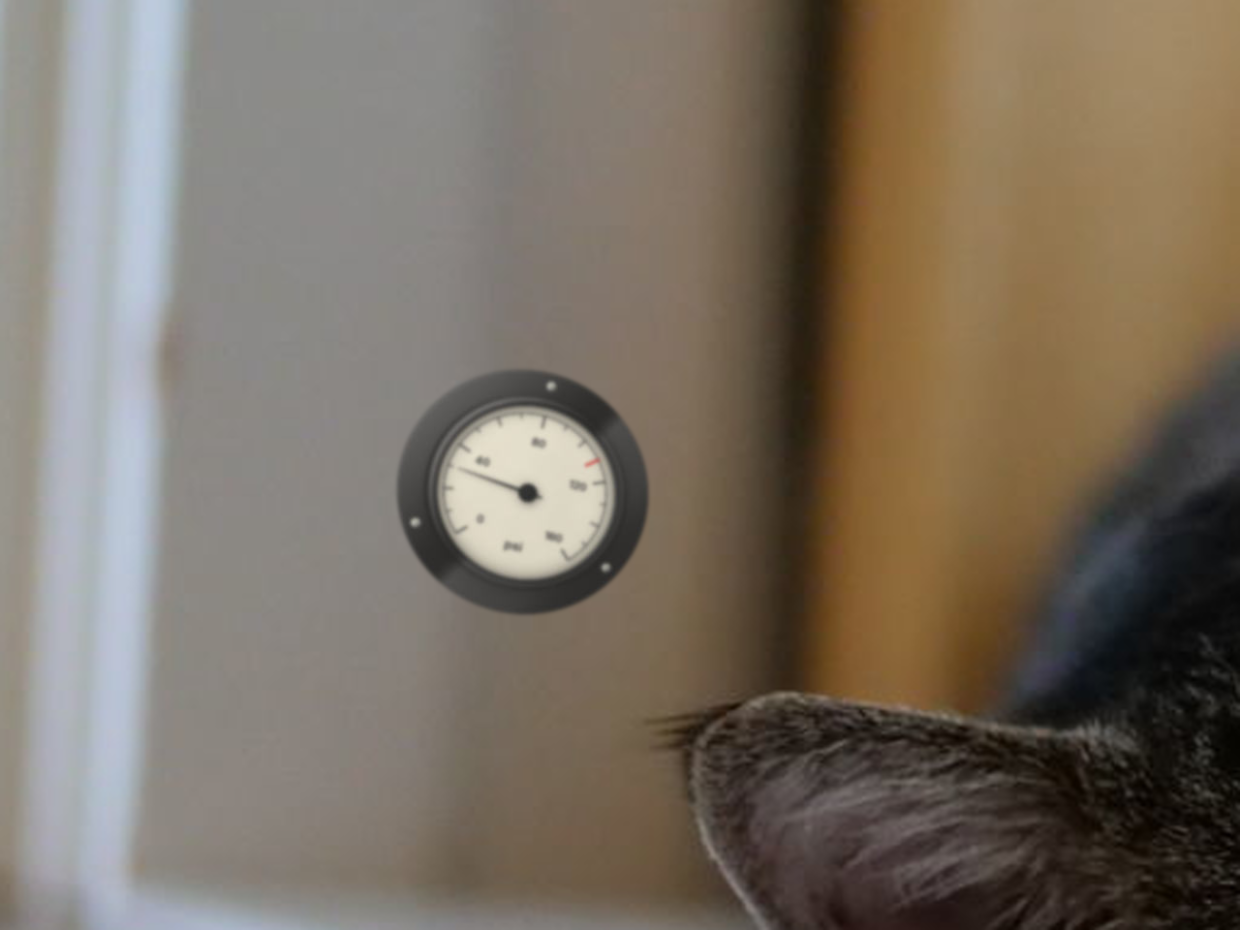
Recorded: {"value": 30, "unit": "psi"}
